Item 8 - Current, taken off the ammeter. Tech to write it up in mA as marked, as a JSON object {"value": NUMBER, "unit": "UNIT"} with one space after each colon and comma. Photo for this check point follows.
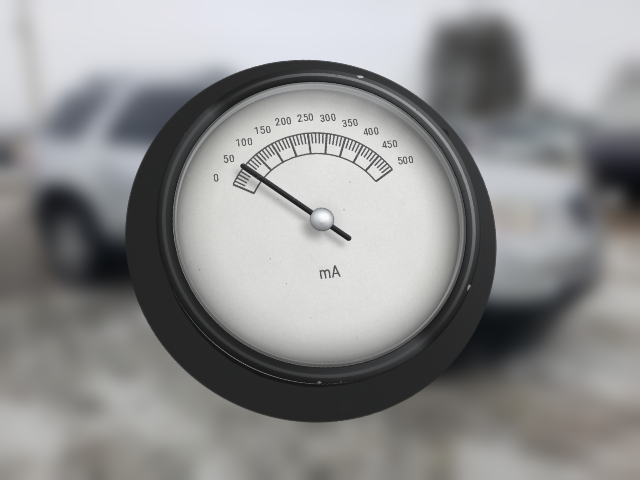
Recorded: {"value": 50, "unit": "mA"}
